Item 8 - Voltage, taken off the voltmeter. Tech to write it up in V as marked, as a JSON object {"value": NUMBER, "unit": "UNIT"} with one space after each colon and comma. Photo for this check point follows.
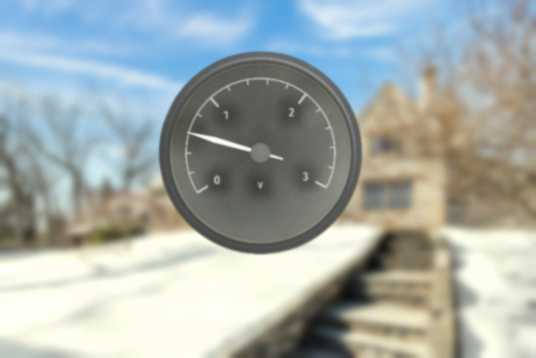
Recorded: {"value": 0.6, "unit": "V"}
